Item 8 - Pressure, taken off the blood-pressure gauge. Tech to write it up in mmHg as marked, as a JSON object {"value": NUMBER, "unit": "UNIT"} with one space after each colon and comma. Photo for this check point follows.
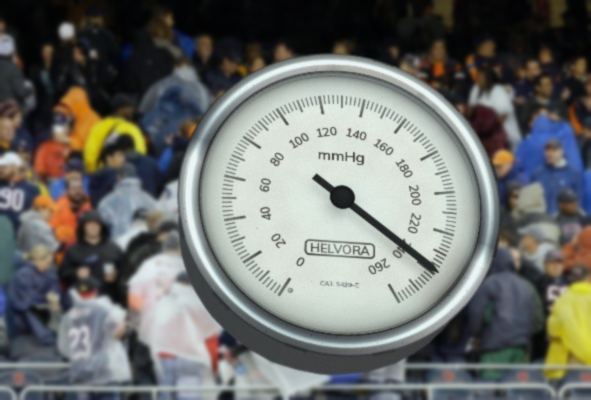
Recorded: {"value": 240, "unit": "mmHg"}
